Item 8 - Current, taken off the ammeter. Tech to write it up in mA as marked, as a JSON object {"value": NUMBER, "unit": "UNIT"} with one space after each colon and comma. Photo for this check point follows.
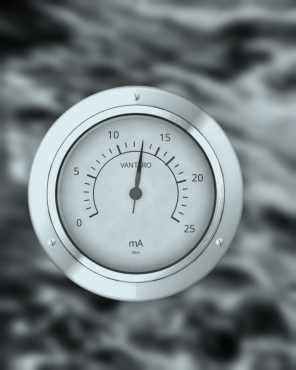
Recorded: {"value": 13, "unit": "mA"}
